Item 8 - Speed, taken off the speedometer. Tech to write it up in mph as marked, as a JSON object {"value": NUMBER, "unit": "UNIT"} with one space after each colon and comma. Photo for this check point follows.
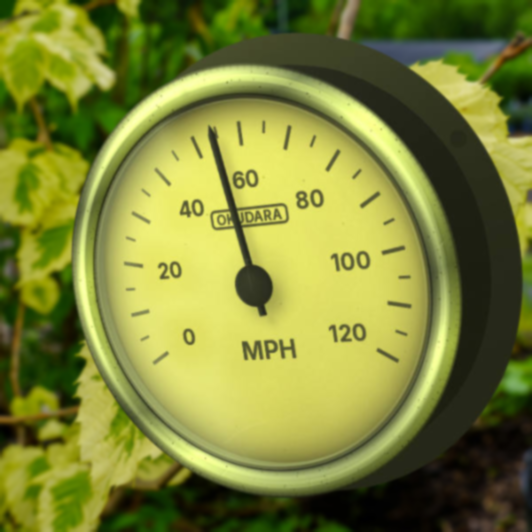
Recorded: {"value": 55, "unit": "mph"}
